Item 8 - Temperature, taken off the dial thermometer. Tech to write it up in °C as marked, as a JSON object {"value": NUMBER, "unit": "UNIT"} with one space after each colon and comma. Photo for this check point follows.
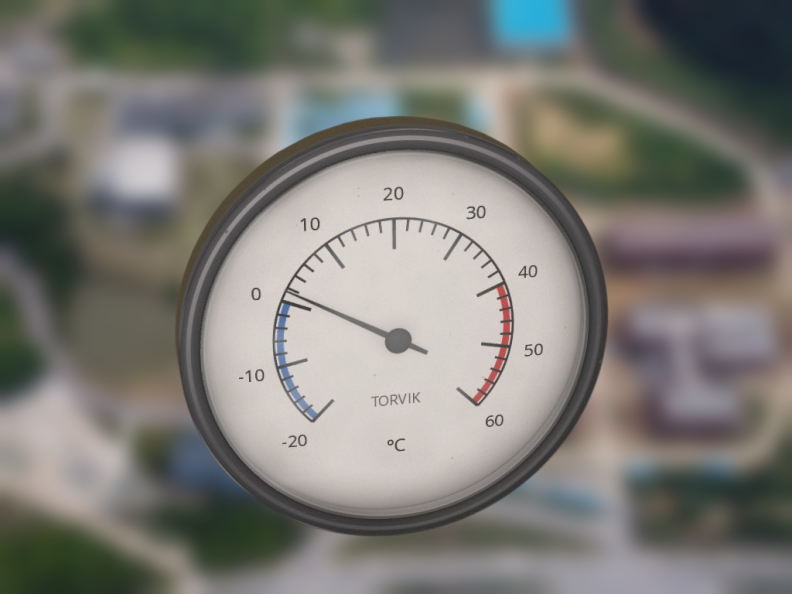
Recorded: {"value": 2, "unit": "°C"}
